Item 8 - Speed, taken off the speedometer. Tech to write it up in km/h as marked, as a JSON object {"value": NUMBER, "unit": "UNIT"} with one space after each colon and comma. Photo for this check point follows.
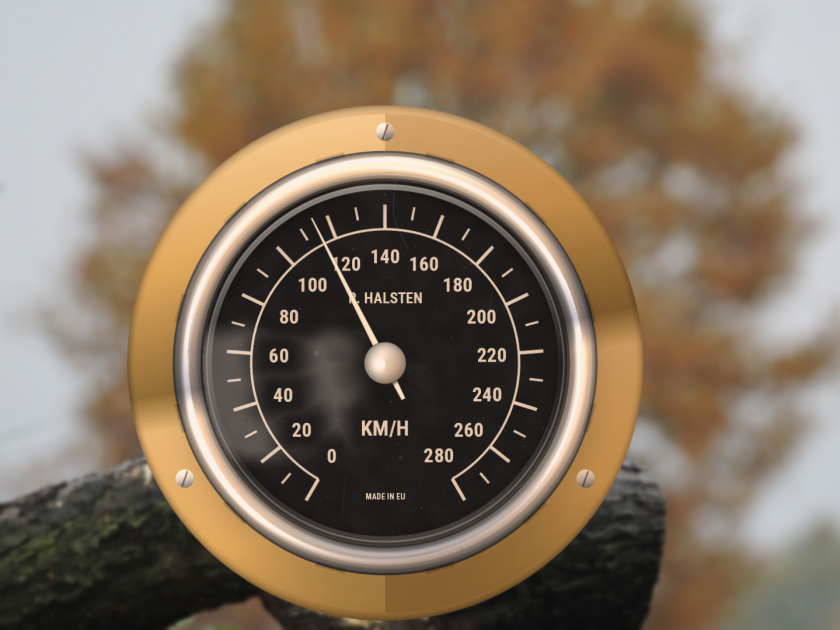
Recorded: {"value": 115, "unit": "km/h"}
